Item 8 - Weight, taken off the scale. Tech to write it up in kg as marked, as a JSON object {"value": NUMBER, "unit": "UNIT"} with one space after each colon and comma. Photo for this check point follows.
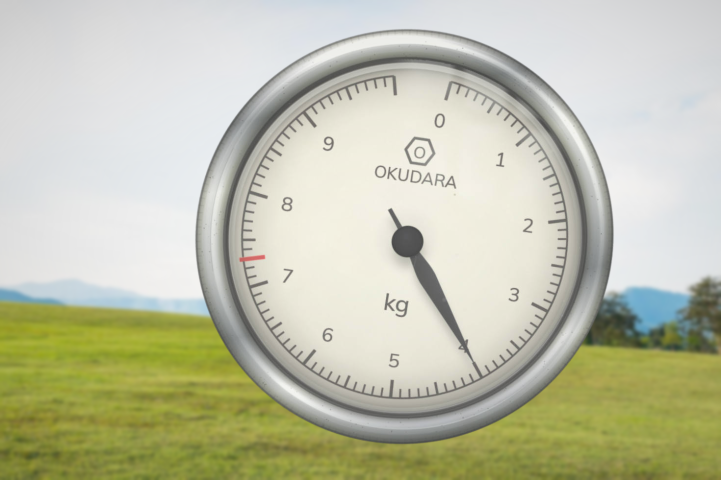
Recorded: {"value": 4, "unit": "kg"}
